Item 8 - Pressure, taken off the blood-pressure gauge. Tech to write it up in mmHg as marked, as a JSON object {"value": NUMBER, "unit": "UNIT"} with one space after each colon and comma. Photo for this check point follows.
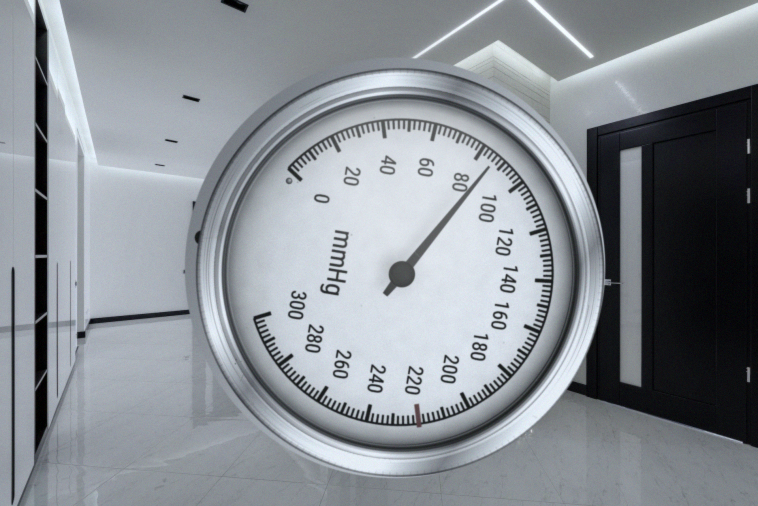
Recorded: {"value": 86, "unit": "mmHg"}
